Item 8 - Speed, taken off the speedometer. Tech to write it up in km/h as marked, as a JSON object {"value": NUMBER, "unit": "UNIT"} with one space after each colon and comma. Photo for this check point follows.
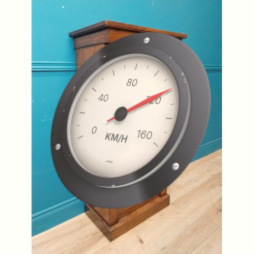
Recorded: {"value": 120, "unit": "km/h"}
